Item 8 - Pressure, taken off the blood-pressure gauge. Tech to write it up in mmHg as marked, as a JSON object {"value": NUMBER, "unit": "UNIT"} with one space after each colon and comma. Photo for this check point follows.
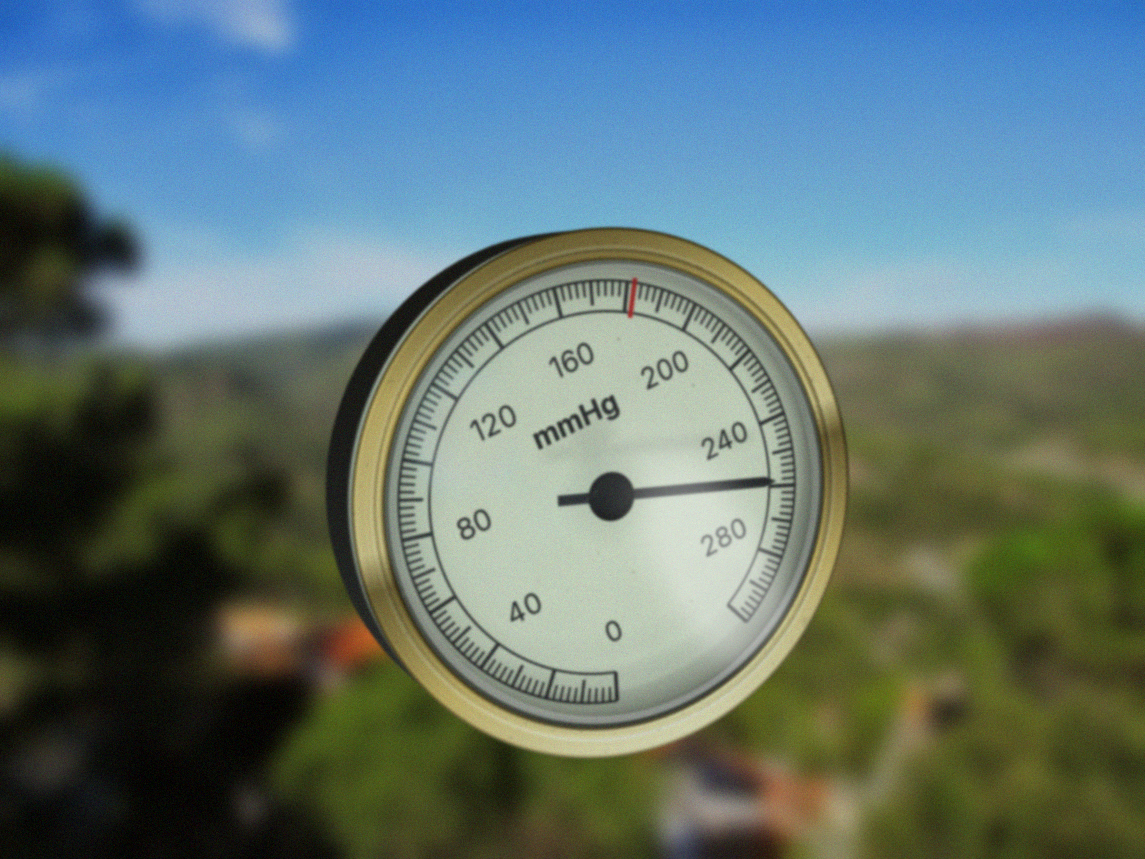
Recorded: {"value": 258, "unit": "mmHg"}
